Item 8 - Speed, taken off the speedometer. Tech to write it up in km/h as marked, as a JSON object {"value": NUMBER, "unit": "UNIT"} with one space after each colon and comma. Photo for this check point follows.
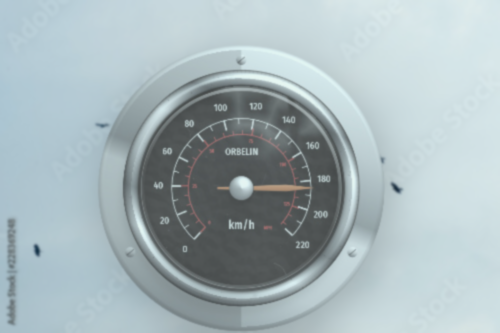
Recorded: {"value": 185, "unit": "km/h"}
